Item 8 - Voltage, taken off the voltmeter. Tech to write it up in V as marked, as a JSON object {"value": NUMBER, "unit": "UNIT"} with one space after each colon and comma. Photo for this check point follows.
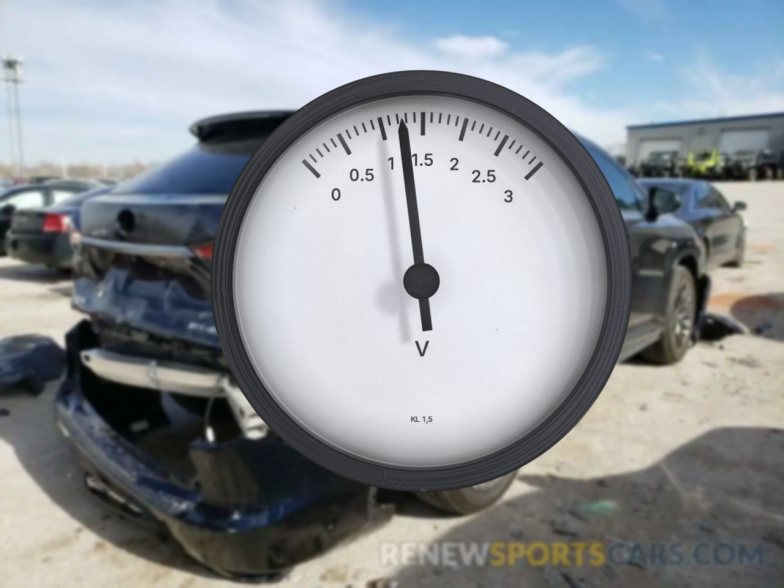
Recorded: {"value": 1.25, "unit": "V"}
